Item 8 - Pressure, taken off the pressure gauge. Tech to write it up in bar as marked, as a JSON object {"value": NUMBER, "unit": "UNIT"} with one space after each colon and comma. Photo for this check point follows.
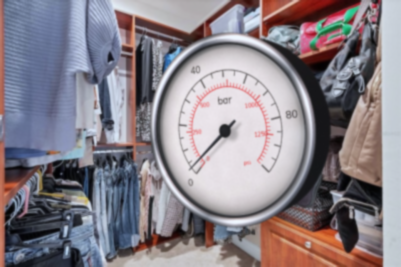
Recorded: {"value": 2.5, "unit": "bar"}
